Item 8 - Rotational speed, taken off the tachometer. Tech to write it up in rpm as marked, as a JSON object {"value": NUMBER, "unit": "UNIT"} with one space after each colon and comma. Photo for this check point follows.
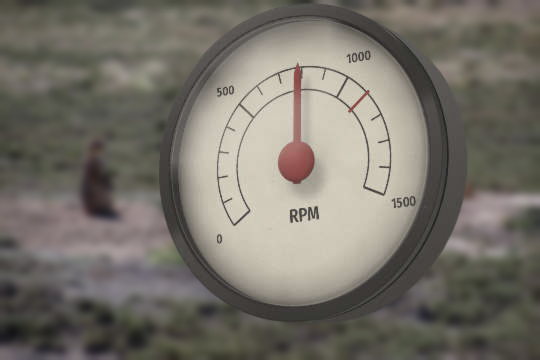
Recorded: {"value": 800, "unit": "rpm"}
